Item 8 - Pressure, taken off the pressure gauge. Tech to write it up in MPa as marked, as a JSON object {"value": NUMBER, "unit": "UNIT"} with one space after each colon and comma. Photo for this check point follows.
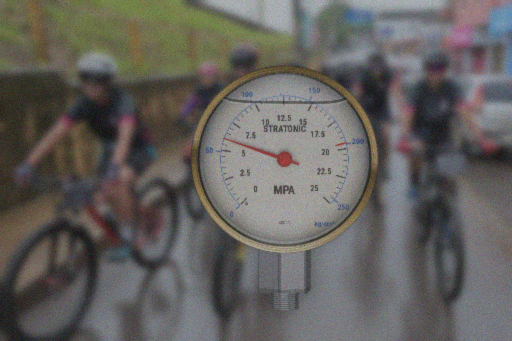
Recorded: {"value": 6, "unit": "MPa"}
